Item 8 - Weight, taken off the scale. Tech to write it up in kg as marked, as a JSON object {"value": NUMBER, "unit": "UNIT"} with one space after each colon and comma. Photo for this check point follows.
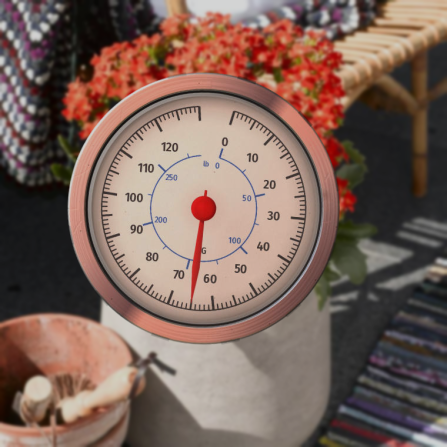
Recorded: {"value": 65, "unit": "kg"}
